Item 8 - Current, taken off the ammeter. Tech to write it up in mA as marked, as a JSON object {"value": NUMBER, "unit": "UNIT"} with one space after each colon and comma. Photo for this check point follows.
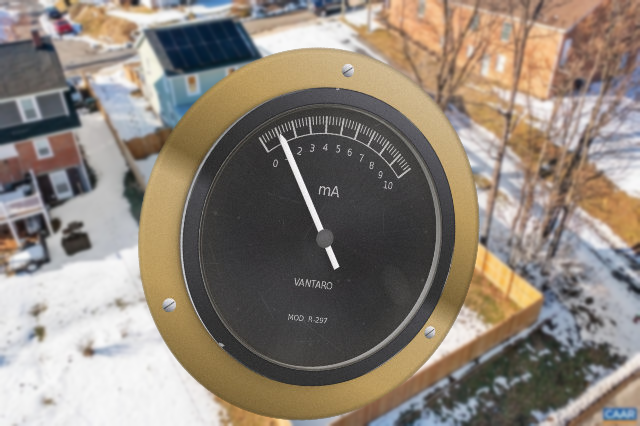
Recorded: {"value": 1, "unit": "mA"}
